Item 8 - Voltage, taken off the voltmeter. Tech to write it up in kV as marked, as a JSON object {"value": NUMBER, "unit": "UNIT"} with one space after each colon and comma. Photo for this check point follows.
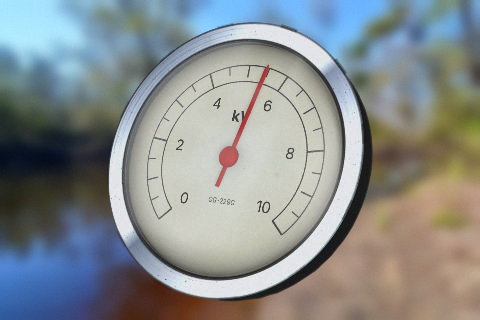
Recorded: {"value": 5.5, "unit": "kV"}
